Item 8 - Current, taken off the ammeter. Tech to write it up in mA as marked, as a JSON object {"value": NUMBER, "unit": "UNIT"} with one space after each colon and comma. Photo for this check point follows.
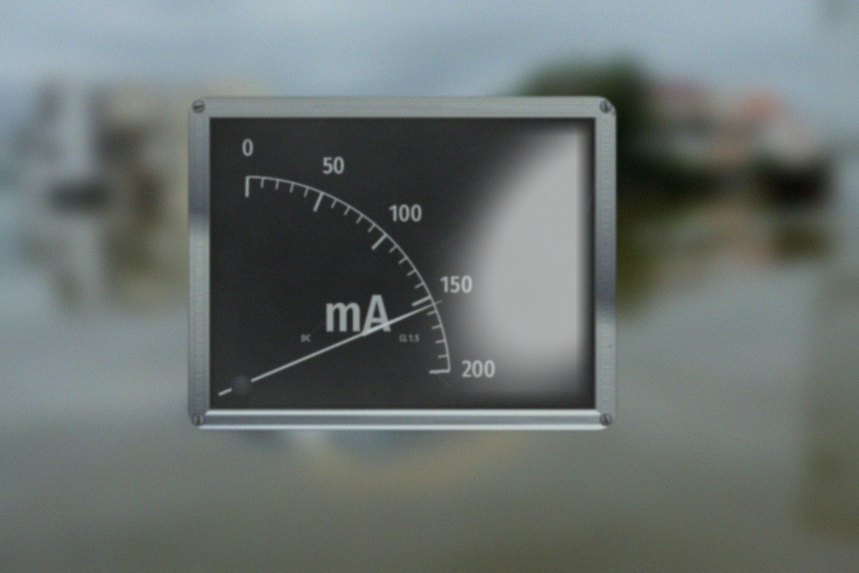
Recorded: {"value": 155, "unit": "mA"}
